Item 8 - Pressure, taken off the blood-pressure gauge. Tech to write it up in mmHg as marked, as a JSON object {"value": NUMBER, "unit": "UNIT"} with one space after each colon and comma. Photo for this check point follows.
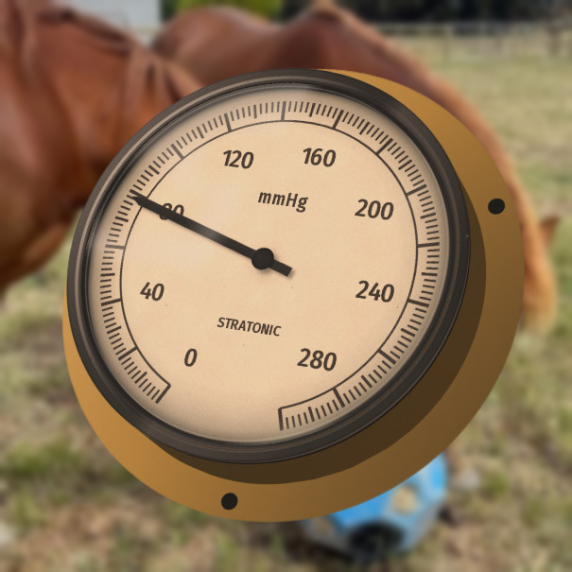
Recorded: {"value": 78, "unit": "mmHg"}
